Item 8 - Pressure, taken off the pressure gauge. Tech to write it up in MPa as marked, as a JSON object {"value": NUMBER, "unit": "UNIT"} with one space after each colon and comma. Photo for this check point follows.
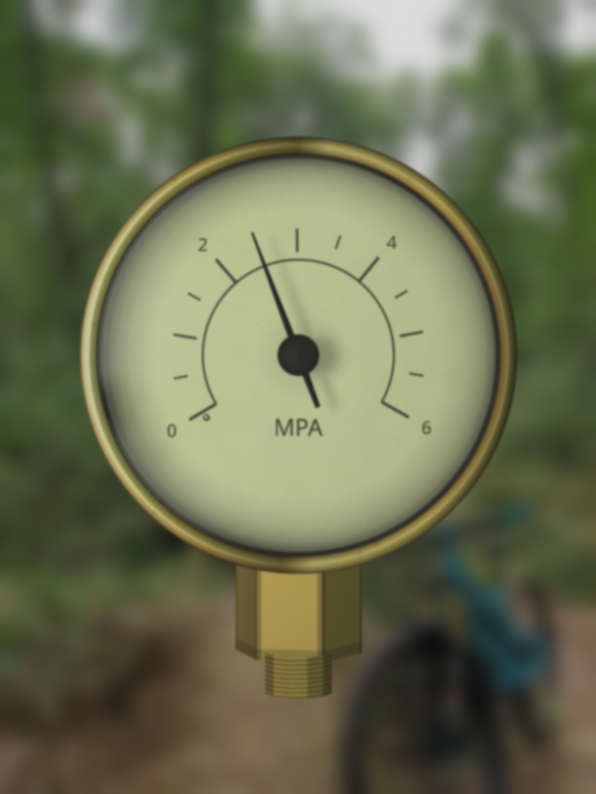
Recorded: {"value": 2.5, "unit": "MPa"}
